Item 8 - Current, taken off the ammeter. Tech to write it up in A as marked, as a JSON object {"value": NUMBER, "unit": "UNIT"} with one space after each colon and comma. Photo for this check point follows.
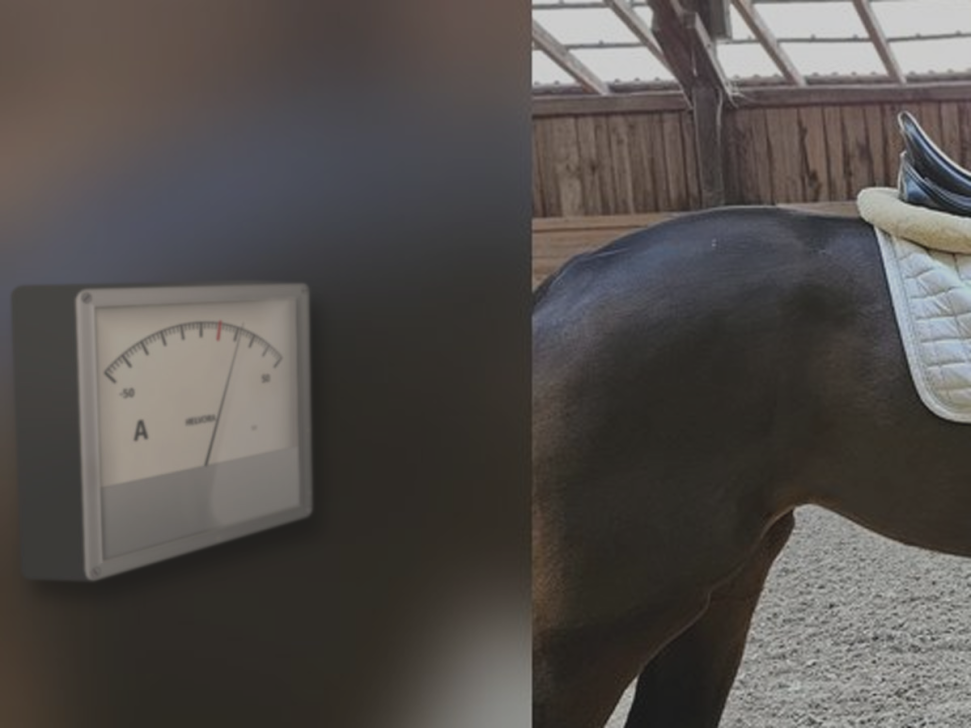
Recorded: {"value": 20, "unit": "A"}
